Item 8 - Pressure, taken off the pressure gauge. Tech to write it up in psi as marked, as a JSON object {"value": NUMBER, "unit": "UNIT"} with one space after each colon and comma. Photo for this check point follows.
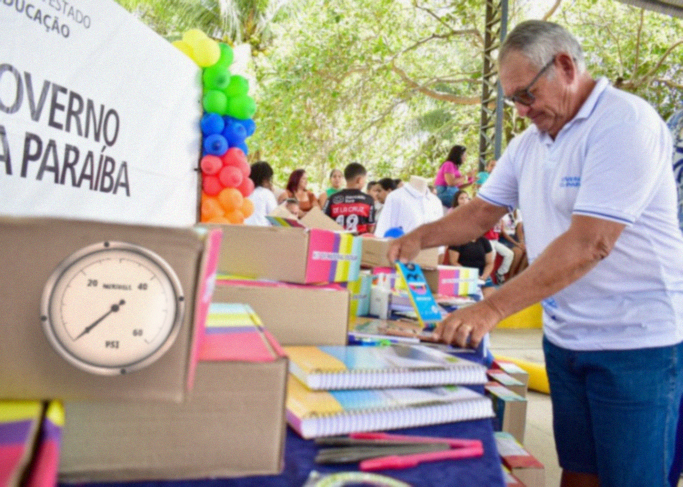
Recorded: {"value": 0, "unit": "psi"}
